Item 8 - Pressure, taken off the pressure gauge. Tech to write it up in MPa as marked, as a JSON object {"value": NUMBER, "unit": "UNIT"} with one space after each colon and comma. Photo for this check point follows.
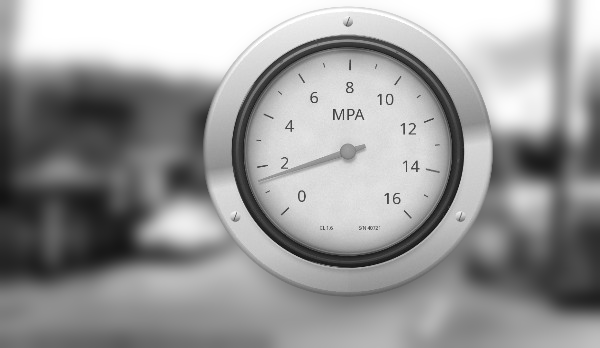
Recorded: {"value": 1.5, "unit": "MPa"}
